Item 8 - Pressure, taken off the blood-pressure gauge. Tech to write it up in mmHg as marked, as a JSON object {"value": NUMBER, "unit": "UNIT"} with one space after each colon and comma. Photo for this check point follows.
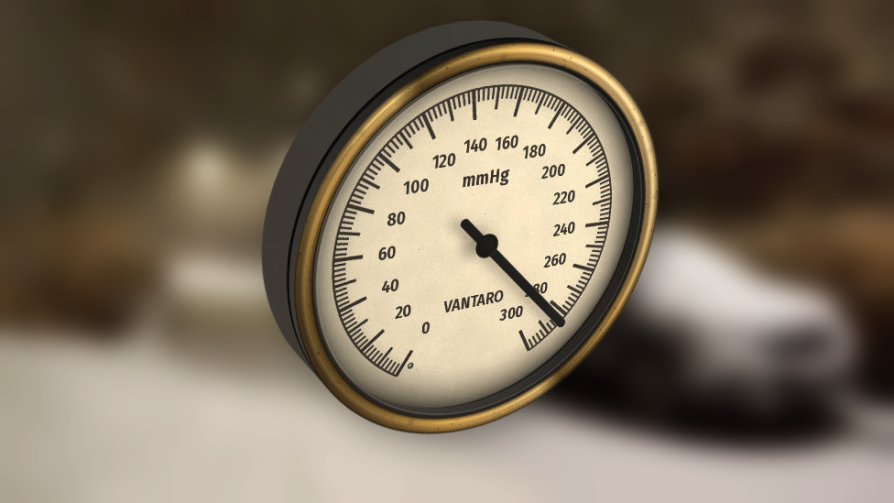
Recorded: {"value": 284, "unit": "mmHg"}
